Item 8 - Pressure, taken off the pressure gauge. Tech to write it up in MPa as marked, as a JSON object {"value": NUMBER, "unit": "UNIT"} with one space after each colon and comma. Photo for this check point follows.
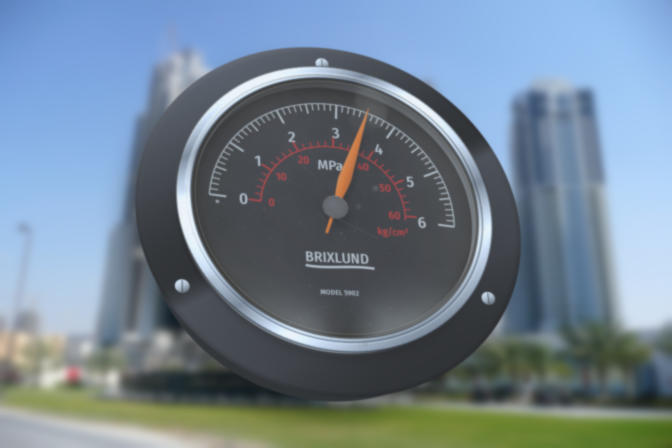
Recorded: {"value": 3.5, "unit": "MPa"}
